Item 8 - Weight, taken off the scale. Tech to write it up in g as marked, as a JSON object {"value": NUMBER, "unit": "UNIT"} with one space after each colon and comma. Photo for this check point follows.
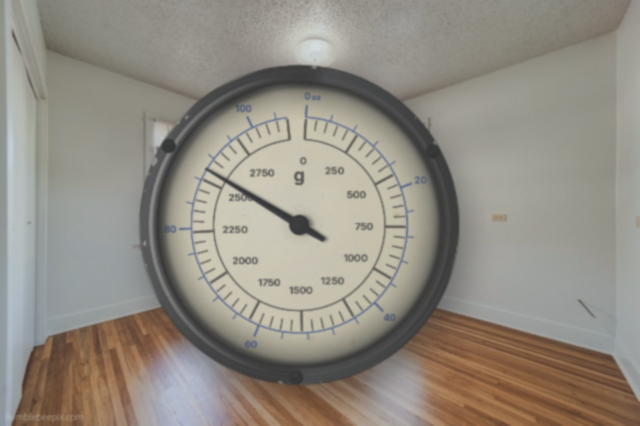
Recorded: {"value": 2550, "unit": "g"}
